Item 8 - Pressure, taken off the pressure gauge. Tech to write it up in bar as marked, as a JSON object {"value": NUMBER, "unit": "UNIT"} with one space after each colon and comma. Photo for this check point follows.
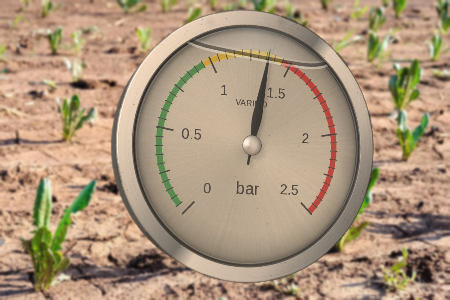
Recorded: {"value": 1.35, "unit": "bar"}
